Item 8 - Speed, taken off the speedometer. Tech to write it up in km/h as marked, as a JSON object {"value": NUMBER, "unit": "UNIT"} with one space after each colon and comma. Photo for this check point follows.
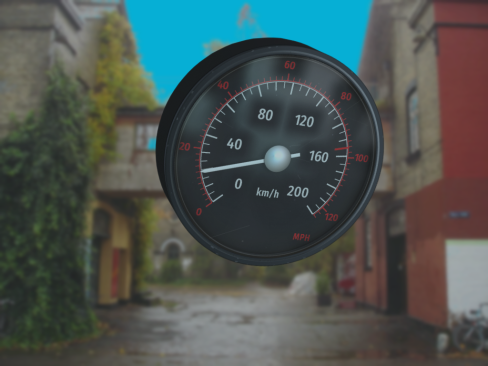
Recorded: {"value": 20, "unit": "km/h"}
